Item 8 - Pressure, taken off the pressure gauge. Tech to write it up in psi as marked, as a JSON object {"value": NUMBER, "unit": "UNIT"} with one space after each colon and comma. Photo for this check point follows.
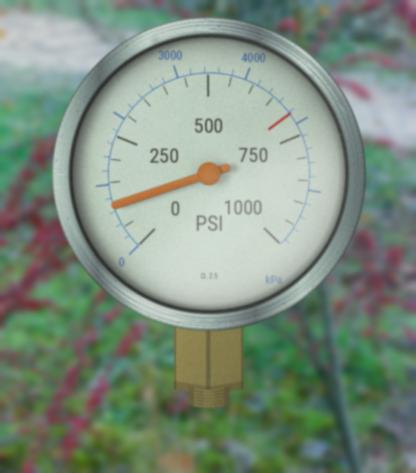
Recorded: {"value": 100, "unit": "psi"}
